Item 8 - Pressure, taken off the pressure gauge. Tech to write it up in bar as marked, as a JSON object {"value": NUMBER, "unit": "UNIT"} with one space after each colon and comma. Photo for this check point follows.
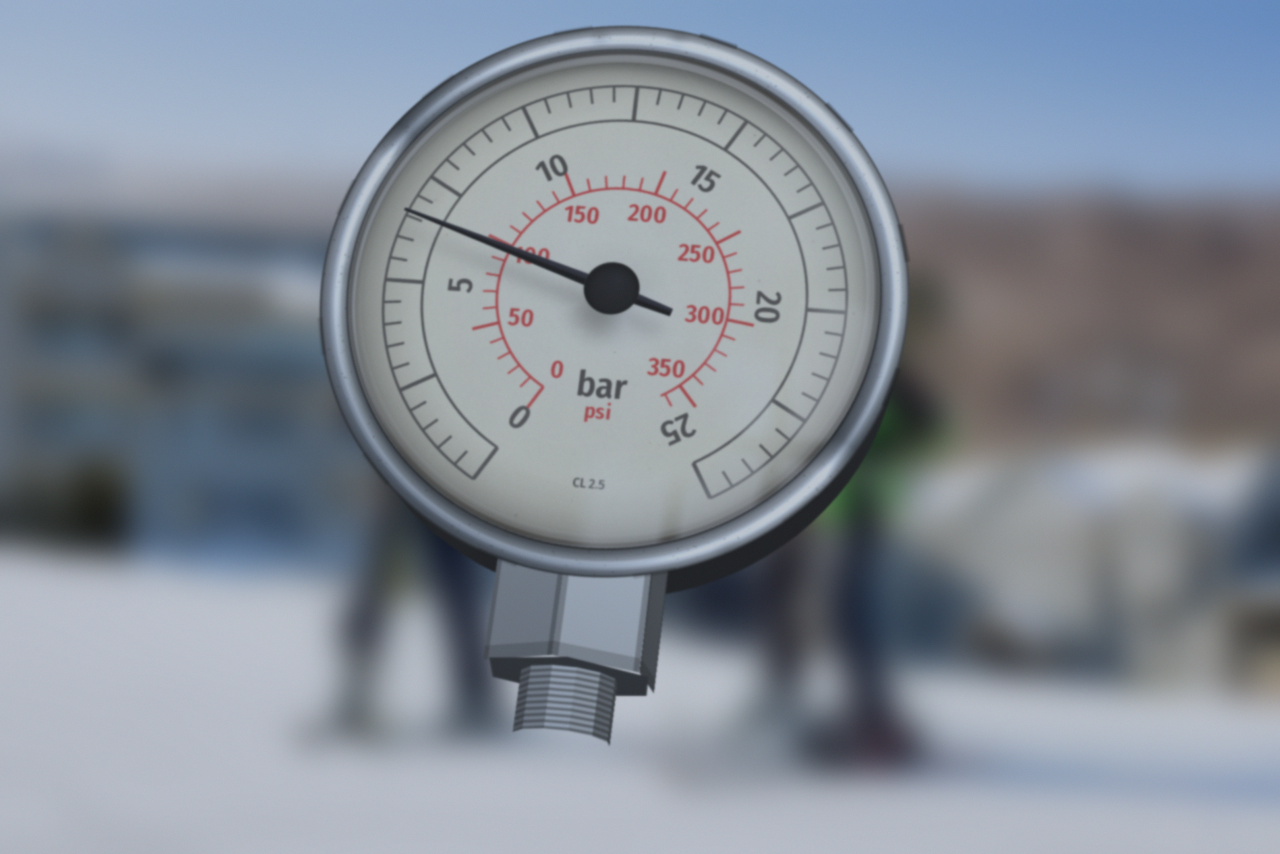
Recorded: {"value": 6.5, "unit": "bar"}
